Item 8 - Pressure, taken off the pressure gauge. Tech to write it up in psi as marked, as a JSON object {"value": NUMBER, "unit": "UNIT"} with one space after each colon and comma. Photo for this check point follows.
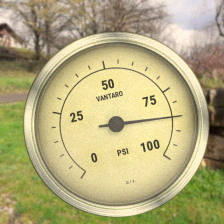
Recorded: {"value": 85, "unit": "psi"}
